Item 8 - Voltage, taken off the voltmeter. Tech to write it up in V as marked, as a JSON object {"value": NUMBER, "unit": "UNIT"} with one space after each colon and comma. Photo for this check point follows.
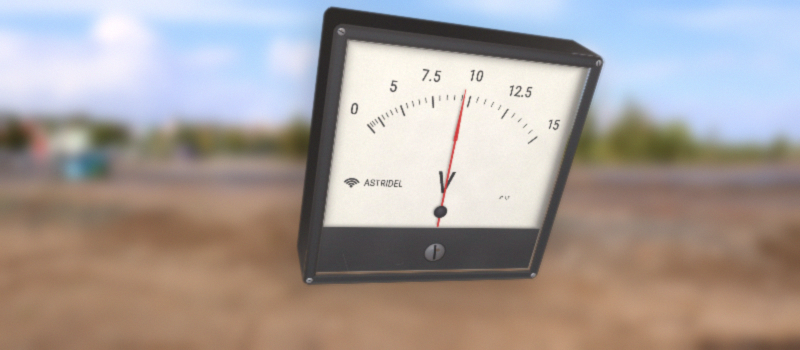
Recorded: {"value": 9.5, "unit": "V"}
